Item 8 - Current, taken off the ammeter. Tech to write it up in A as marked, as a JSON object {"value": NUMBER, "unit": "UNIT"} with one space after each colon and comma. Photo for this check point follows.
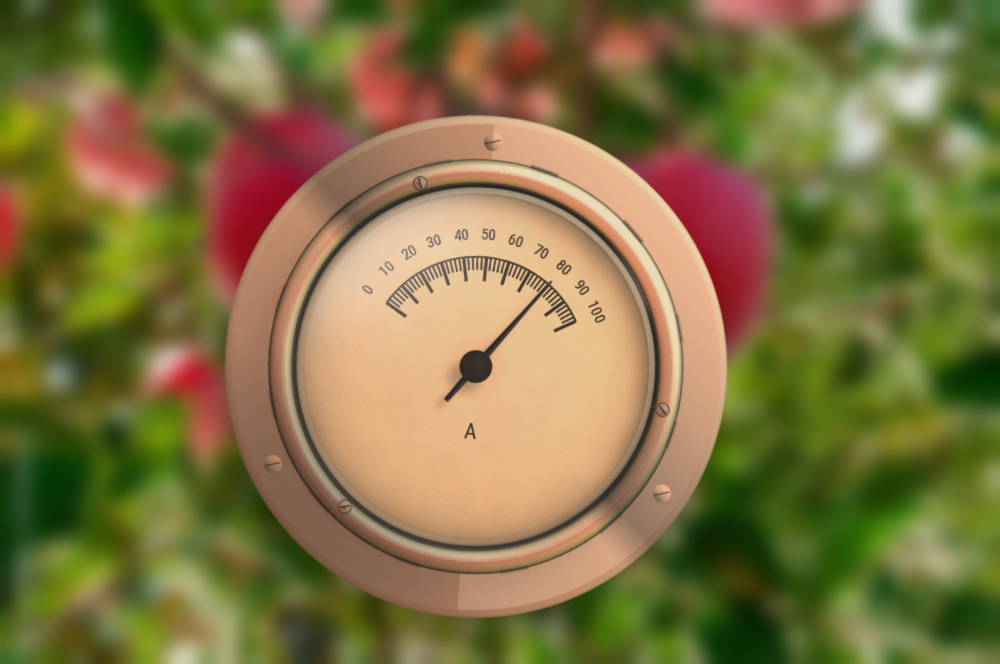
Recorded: {"value": 80, "unit": "A"}
